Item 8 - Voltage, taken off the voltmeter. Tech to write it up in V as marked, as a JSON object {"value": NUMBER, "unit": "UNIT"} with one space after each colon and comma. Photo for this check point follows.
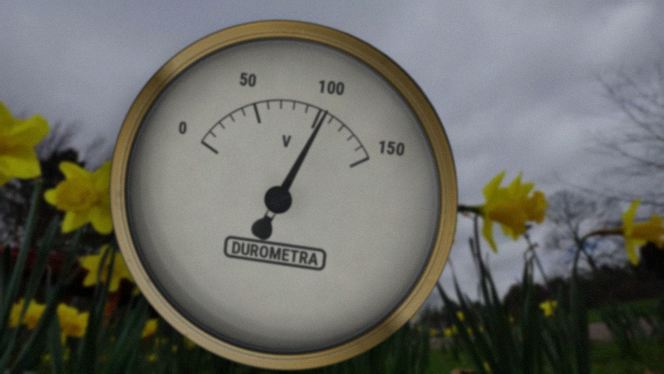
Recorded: {"value": 105, "unit": "V"}
